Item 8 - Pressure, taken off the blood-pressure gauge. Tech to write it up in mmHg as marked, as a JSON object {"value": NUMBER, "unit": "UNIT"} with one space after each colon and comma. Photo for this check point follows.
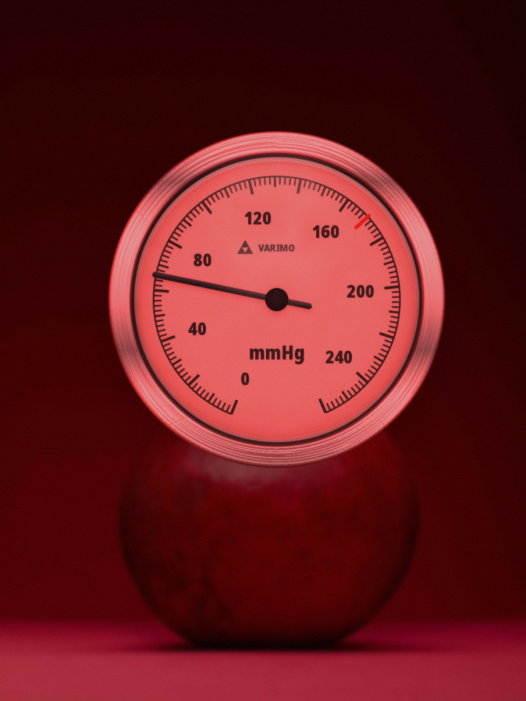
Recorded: {"value": 66, "unit": "mmHg"}
